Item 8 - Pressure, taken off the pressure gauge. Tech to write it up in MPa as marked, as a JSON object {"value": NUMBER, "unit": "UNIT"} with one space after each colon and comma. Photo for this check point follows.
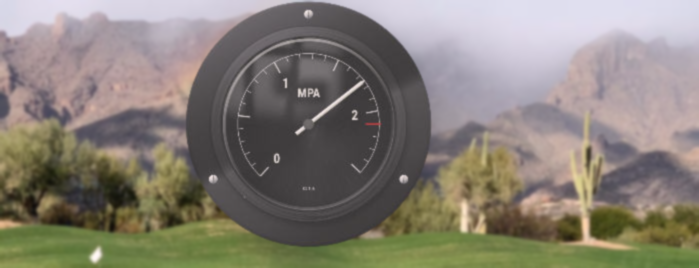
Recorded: {"value": 1.75, "unit": "MPa"}
